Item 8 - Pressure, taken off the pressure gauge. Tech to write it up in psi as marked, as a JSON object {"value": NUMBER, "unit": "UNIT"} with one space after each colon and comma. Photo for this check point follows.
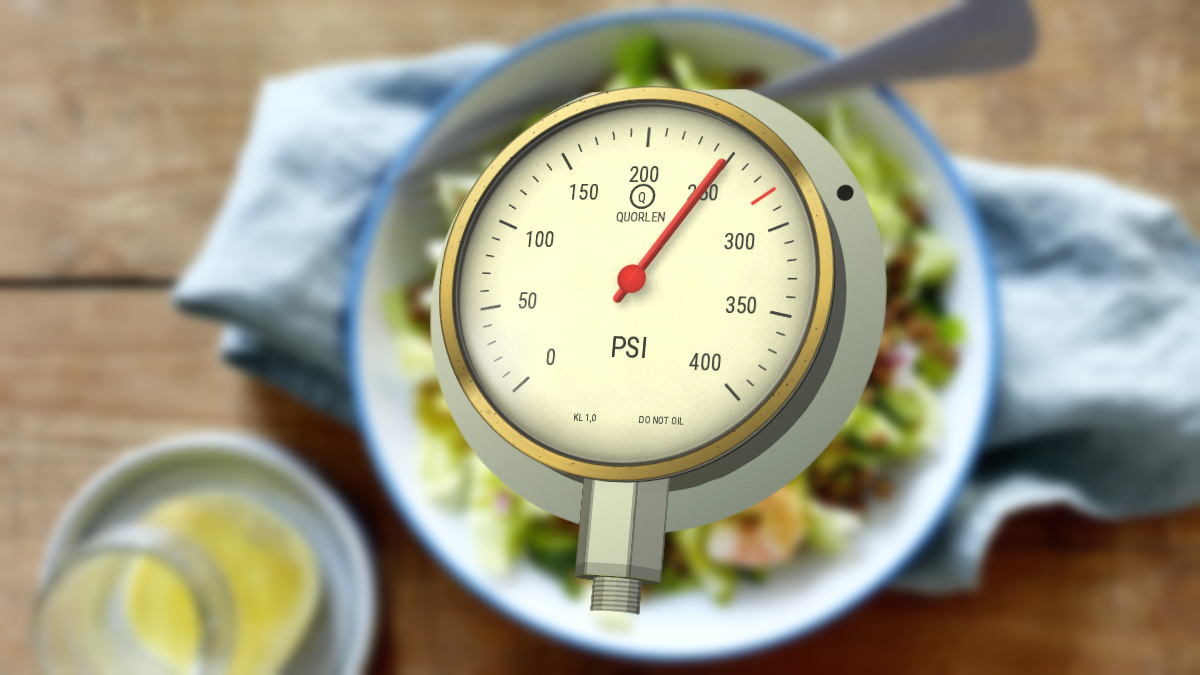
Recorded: {"value": 250, "unit": "psi"}
